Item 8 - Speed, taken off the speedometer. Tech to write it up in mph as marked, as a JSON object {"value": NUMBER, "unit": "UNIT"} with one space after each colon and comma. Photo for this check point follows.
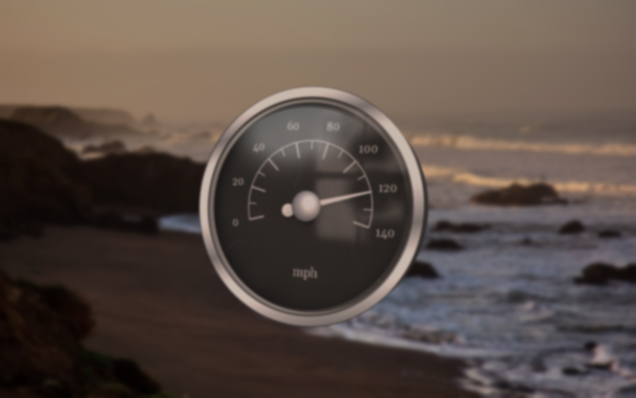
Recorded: {"value": 120, "unit": "mph"}
